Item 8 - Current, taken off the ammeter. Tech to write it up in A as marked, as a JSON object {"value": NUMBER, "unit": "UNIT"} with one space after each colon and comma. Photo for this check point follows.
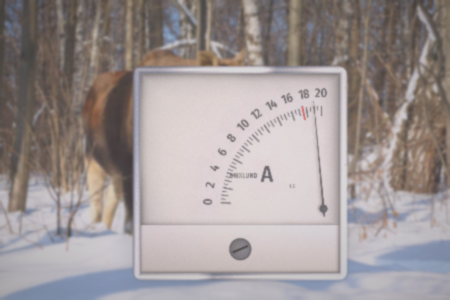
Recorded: {"value": 19, "unit": "A"}
